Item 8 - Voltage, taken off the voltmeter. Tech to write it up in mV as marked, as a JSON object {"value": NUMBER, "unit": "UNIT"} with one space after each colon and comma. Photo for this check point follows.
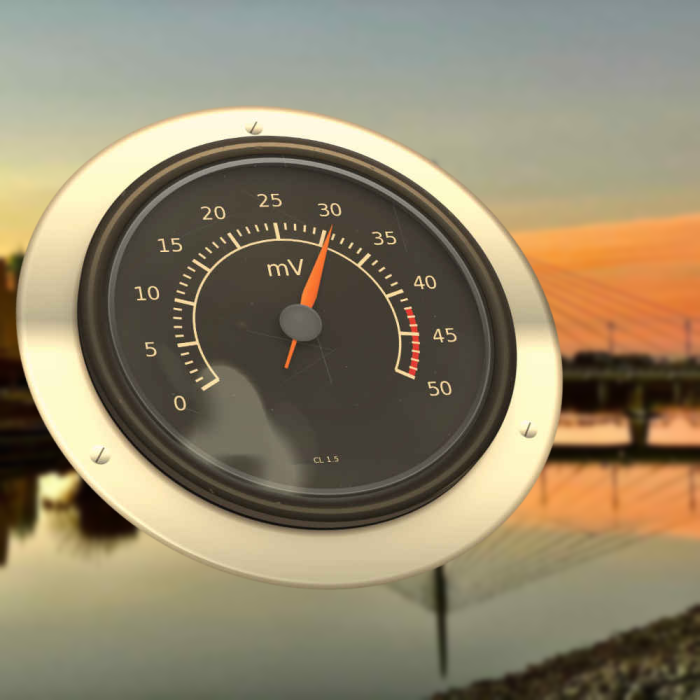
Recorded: {"value": 30.5, "unit": "mV"}
